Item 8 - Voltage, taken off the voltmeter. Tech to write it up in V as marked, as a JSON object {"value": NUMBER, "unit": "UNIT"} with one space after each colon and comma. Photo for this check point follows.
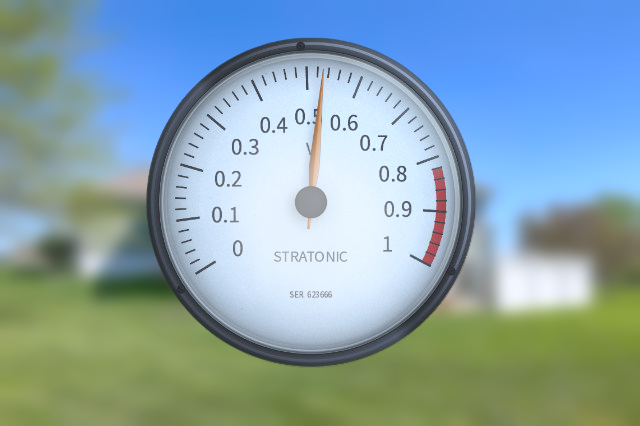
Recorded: {"value": 0.53, "unit": "V"}
